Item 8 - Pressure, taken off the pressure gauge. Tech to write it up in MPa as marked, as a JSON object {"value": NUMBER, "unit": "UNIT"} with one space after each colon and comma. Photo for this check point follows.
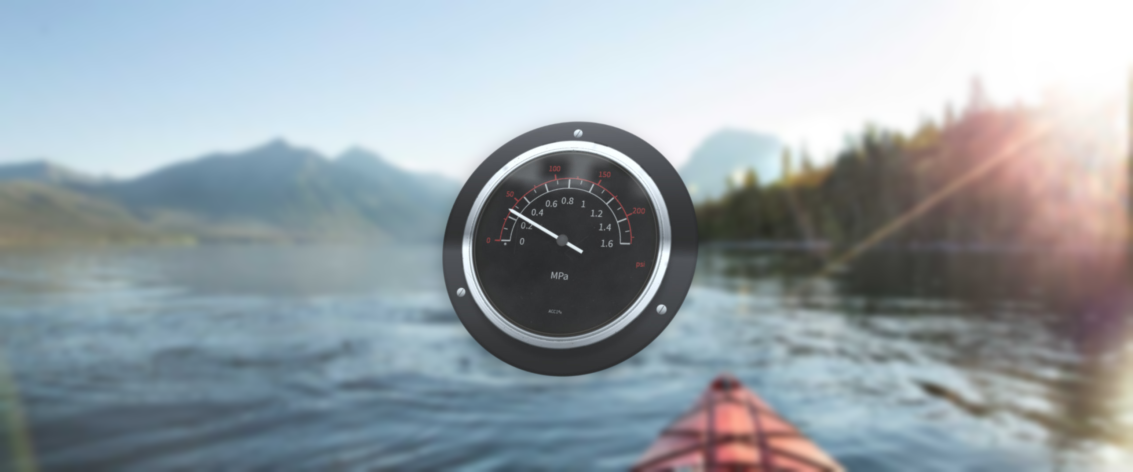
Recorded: {"value": 0.25, "unit": "MPa"}
